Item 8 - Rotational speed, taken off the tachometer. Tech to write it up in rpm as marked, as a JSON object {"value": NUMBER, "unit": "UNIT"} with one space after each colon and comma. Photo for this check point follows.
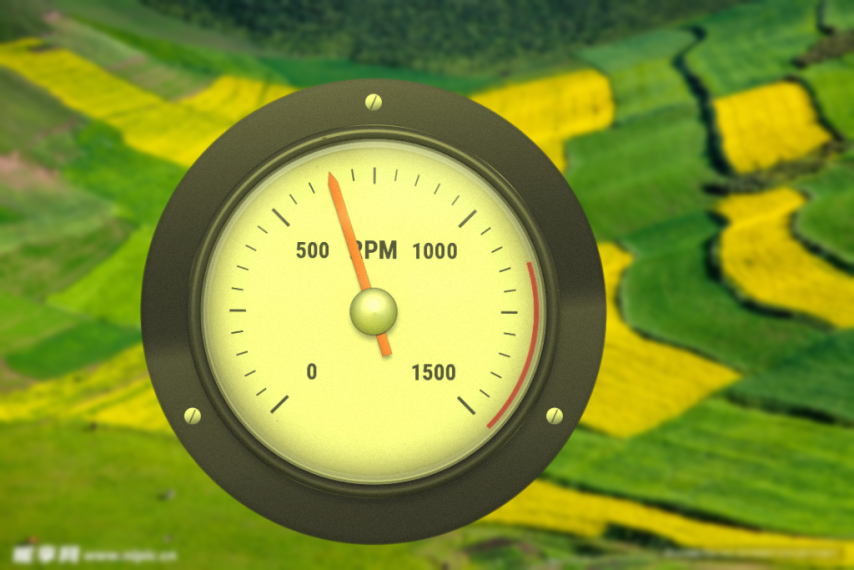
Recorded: {"value": 650, "unit": "rpm"}
